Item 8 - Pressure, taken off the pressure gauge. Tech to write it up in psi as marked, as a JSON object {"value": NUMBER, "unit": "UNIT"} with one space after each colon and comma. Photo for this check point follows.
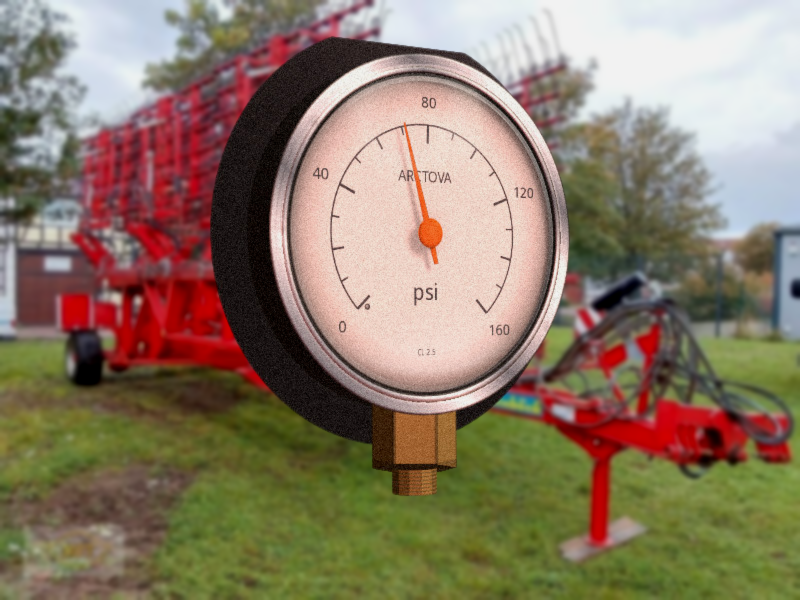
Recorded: {"value": 70, "unit": "psi"}
